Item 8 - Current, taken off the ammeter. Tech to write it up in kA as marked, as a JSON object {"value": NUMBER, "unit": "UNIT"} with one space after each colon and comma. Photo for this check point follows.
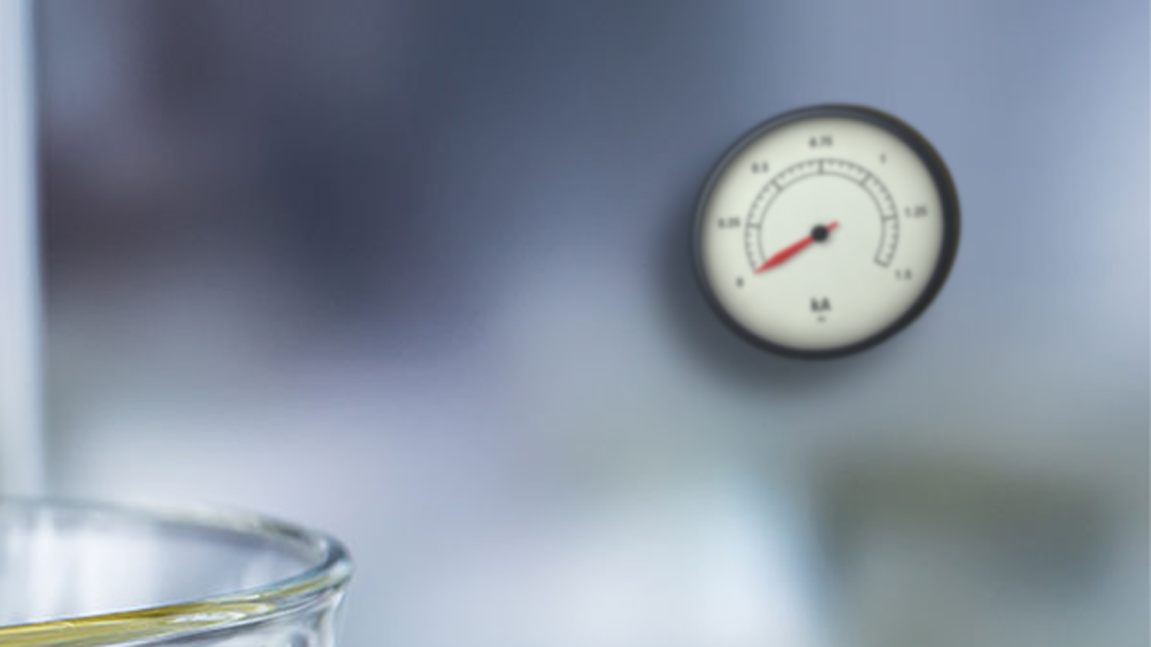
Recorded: {"value": 0, "unit": "kA"}
